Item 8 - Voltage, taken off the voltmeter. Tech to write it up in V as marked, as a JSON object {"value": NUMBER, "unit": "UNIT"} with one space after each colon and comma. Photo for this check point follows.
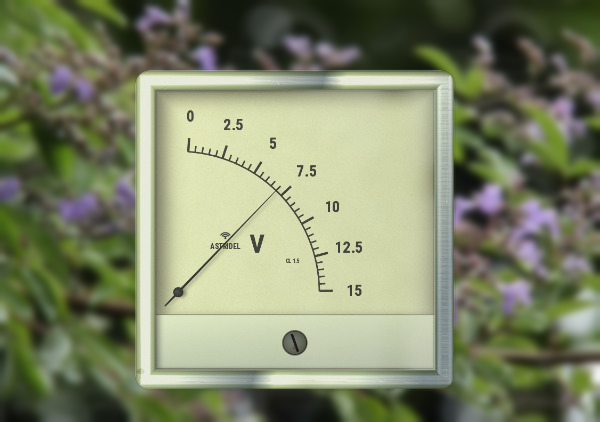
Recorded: {"value": 7, "unit": "V"}
